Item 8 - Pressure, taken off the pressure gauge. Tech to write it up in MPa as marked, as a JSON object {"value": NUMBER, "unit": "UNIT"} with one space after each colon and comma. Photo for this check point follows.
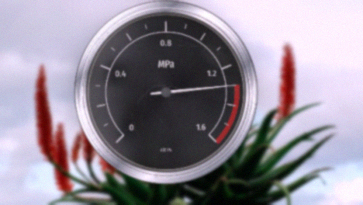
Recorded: {"value": 1.3, "unit": "MPa"}
